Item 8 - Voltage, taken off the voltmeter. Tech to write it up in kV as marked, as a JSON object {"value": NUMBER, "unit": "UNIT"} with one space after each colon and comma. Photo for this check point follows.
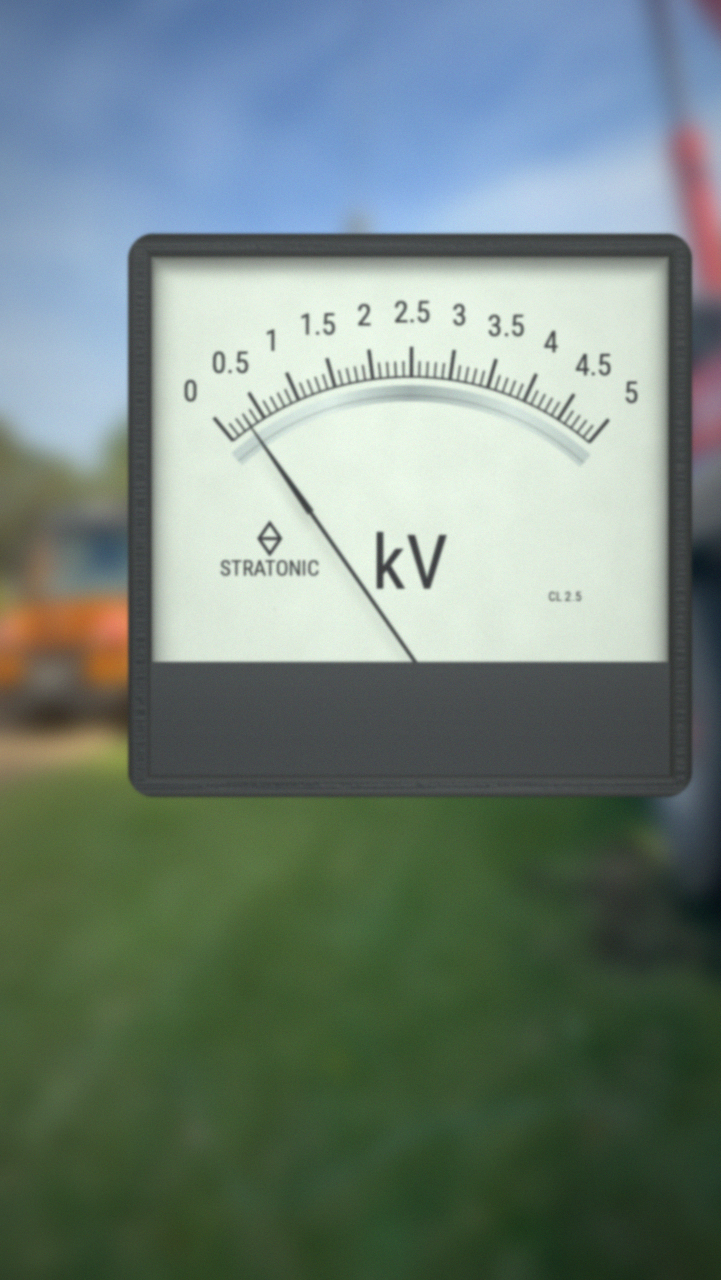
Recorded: {"value": 0.3, "unit": "kV"}
